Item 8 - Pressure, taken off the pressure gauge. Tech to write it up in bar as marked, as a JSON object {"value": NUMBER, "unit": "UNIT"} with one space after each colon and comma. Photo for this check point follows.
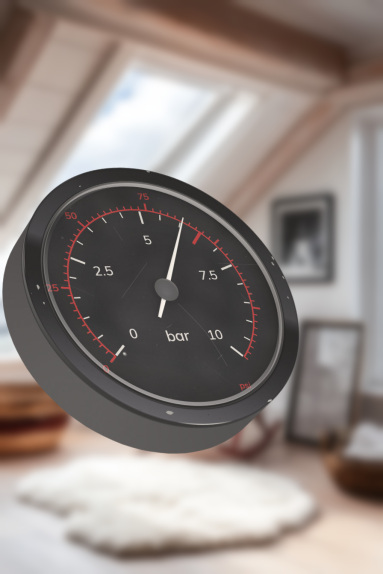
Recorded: {"value": 6, "unit": "bar"}
